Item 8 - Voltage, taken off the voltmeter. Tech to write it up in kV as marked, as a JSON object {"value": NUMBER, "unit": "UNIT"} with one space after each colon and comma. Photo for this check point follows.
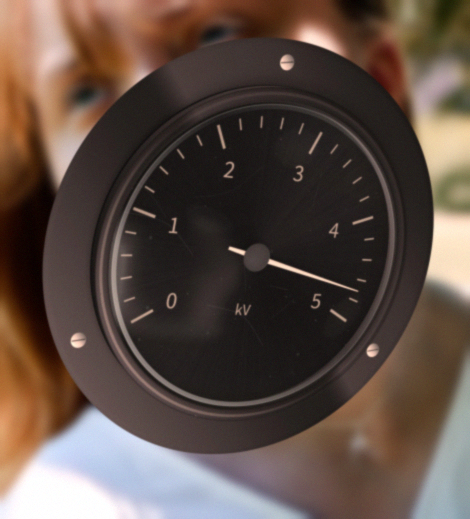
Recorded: {"value": 4.7, "unit": "kV"}
